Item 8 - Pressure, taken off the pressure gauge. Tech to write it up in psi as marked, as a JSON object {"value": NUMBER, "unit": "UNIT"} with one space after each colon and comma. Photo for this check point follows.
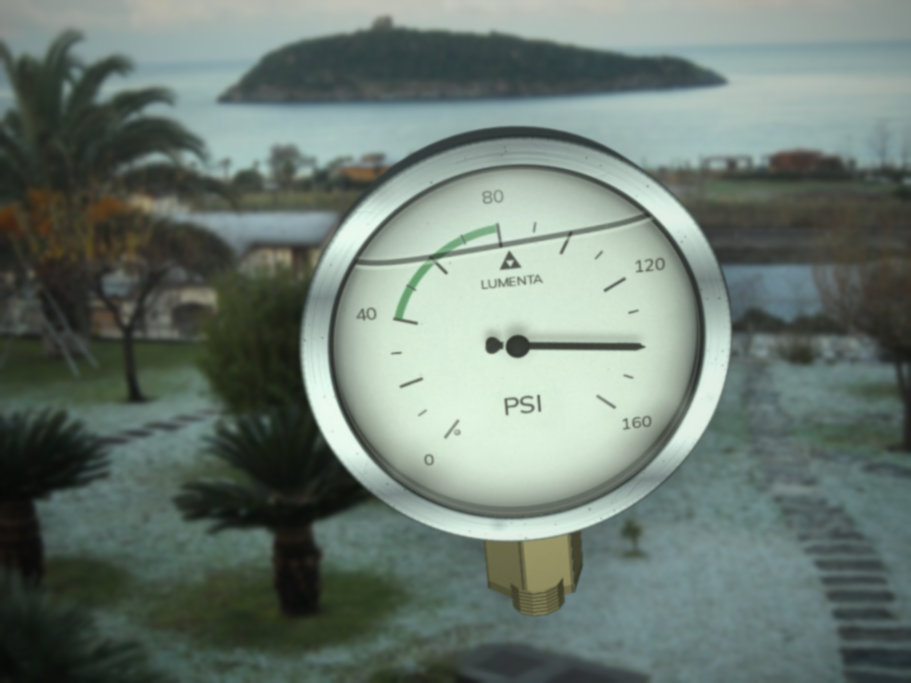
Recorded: {"value": 140, "unit": "psi"}
